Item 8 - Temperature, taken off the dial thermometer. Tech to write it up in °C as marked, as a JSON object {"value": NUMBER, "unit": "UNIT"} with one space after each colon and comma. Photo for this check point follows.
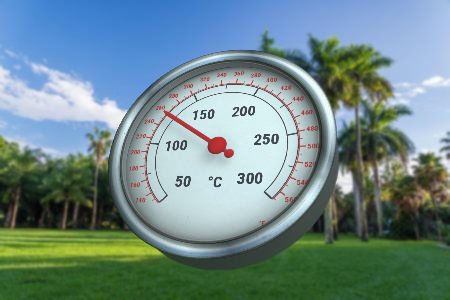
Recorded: {"value": 125, "unit": "°C"}
